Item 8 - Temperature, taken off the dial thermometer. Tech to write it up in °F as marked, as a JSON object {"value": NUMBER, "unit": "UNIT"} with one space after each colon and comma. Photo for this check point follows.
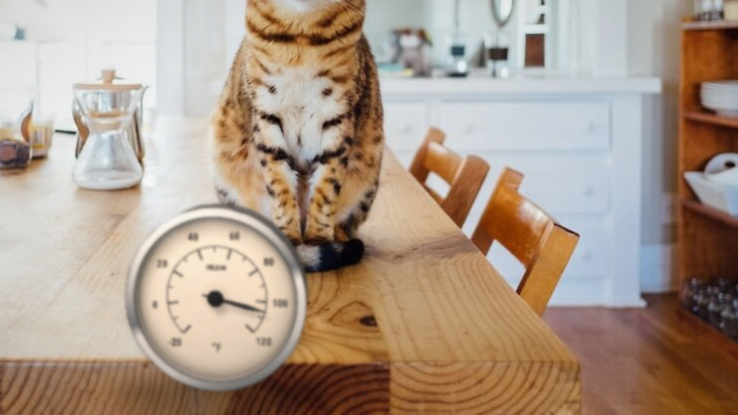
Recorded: {"value": 105, "unit": "°F"}
